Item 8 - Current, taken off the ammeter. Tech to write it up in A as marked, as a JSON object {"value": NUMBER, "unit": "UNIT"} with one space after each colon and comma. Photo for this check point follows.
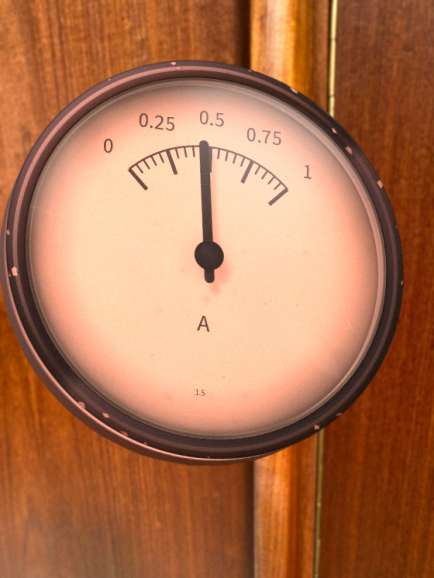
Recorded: {"value": 0.45, "unit": "A"}
